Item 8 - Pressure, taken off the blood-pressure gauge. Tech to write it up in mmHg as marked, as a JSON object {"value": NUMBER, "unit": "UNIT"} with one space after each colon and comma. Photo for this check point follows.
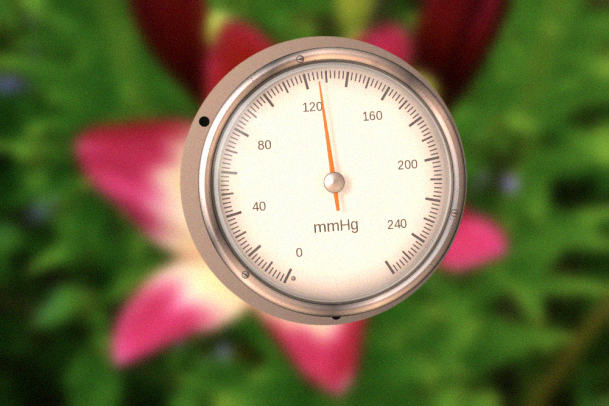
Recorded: {"value": 126, "unit": "mmHg"}
